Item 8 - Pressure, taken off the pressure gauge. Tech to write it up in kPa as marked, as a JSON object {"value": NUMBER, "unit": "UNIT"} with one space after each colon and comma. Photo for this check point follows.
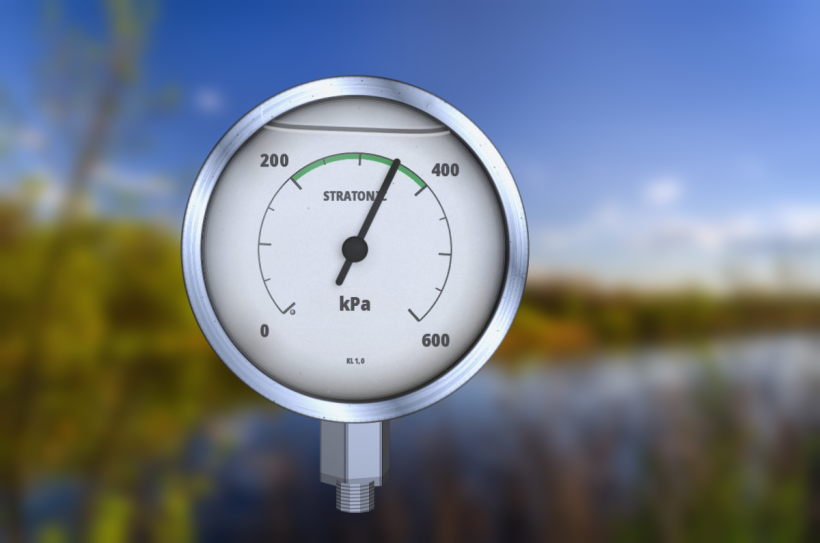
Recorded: {"value": 350, "unit": "kPa"}
